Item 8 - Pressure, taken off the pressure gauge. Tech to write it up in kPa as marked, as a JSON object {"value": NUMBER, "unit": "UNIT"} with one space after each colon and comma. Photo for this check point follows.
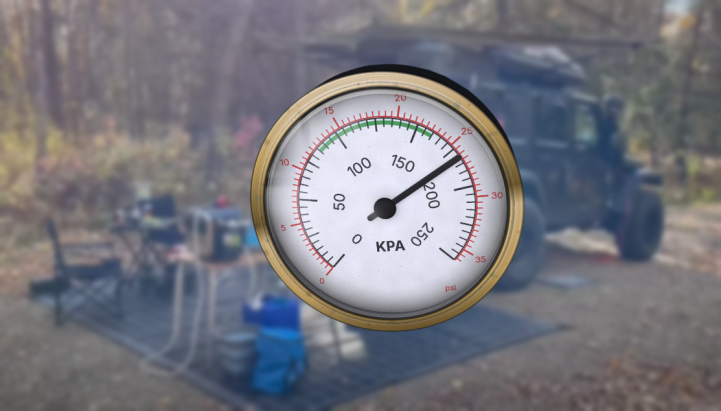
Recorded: {"value": 180, "unit": "kPa"}
